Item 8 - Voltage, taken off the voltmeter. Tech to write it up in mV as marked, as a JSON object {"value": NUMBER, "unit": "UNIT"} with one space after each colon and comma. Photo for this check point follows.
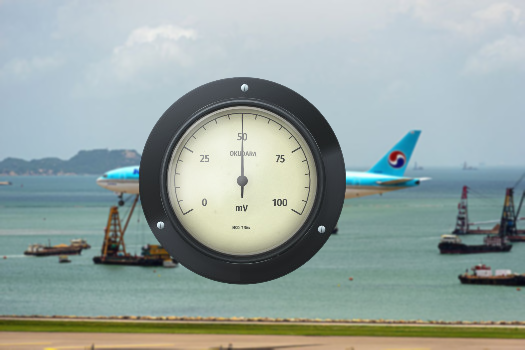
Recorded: {"value": 50, "unit": "mV"}
